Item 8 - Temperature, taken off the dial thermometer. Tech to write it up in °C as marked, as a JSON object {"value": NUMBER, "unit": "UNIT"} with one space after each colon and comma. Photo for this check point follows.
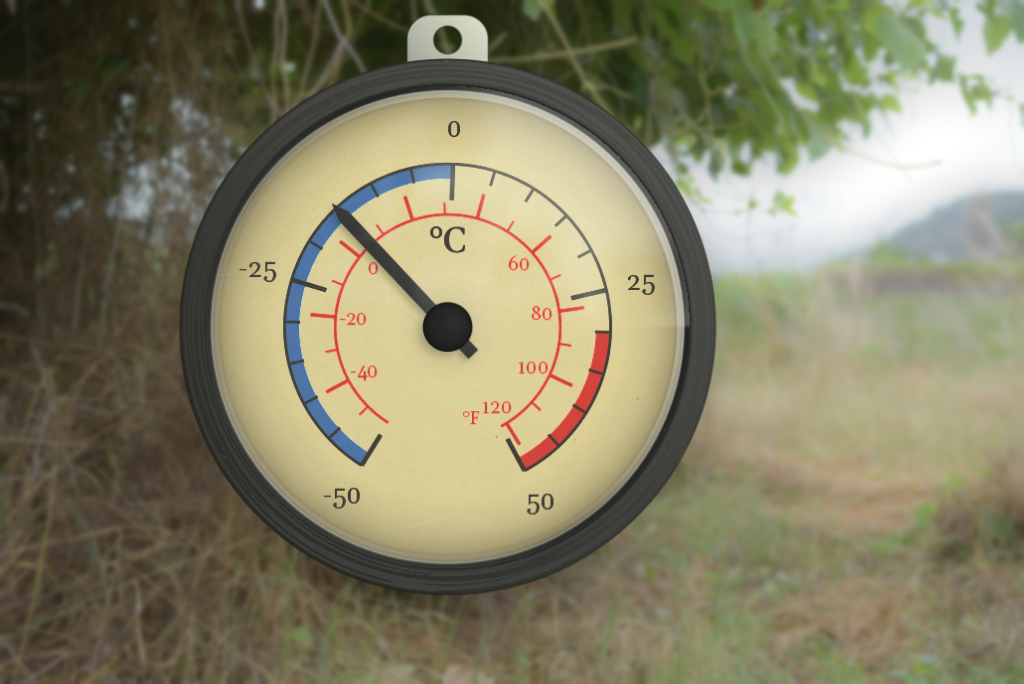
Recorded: {"value": -15, "unit": "°C"}
